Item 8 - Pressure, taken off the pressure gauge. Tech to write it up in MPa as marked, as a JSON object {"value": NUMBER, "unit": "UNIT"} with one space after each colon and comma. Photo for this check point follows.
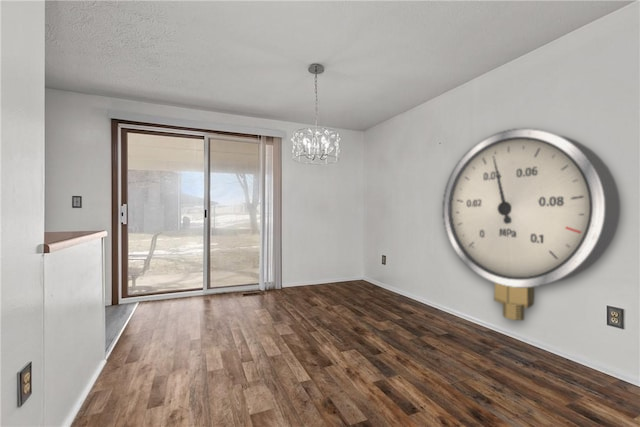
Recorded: {"value": 0.045, "unit": "MPa"}
